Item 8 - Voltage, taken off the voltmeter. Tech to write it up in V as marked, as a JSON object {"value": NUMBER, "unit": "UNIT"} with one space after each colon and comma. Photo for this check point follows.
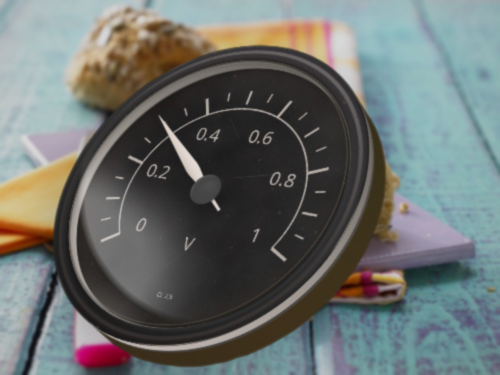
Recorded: {"value": 0.3, "unit": "V"}
